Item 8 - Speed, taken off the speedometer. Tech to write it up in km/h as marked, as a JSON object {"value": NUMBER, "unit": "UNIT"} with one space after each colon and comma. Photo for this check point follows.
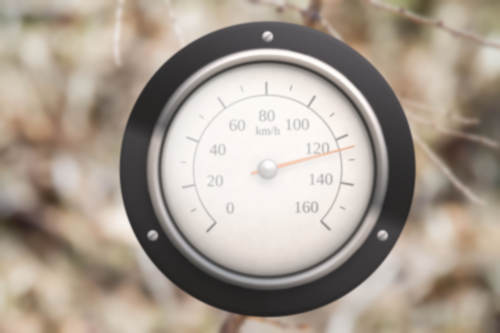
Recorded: {"value": 125, "unit": "km/h"}
